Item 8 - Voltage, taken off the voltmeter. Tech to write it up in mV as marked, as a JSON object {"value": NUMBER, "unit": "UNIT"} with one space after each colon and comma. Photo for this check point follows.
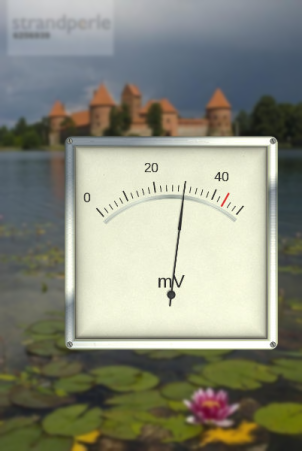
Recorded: {"value": 30, "unit": "mV"}
